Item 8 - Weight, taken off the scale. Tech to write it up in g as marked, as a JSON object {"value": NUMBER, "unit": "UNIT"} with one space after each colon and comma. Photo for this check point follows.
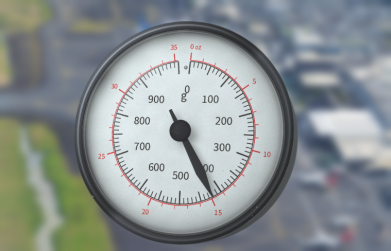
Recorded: {"value": 420, "unit": "g"}
